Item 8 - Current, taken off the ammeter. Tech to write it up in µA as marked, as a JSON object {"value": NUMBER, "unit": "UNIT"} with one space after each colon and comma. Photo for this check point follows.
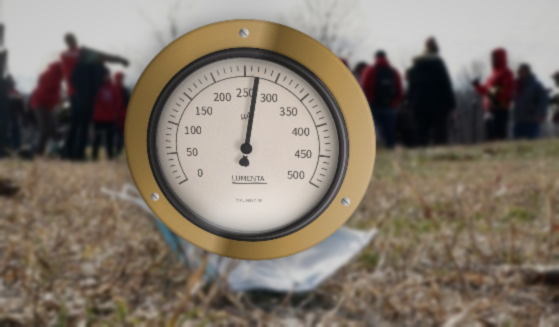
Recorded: {"value": 270, "unit": "µA"}
